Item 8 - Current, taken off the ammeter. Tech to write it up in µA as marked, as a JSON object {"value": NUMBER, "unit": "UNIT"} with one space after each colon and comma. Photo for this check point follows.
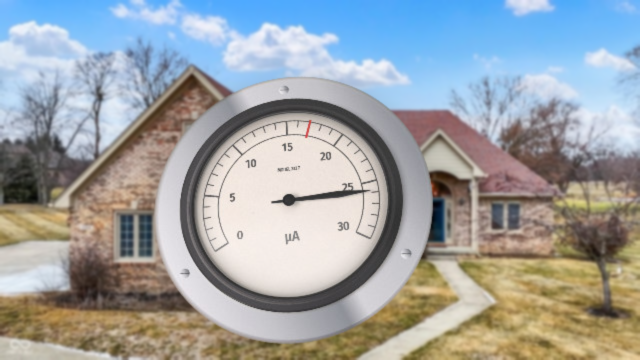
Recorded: {"value": 26, "unit": "µA"}
